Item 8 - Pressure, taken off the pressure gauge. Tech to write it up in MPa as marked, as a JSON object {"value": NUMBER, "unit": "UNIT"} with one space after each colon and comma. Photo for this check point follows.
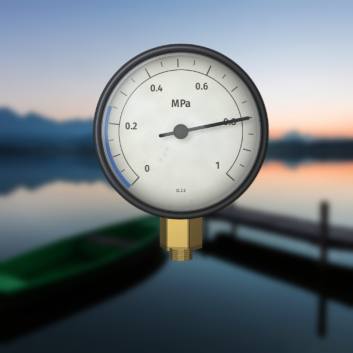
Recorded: {"value": 0.8, "unit": "MPa"}
